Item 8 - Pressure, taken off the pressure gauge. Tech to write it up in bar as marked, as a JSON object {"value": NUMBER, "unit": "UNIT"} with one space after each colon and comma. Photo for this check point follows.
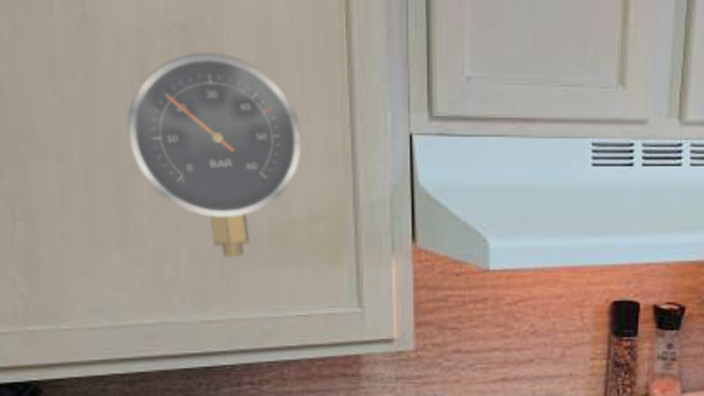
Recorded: {"value": 20, "unit": "bar"}
